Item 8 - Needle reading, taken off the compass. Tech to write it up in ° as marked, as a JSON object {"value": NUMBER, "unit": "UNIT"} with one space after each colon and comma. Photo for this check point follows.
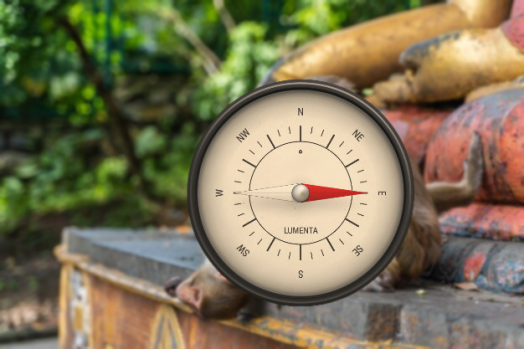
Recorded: {"value": 90, "unit": "°"}
